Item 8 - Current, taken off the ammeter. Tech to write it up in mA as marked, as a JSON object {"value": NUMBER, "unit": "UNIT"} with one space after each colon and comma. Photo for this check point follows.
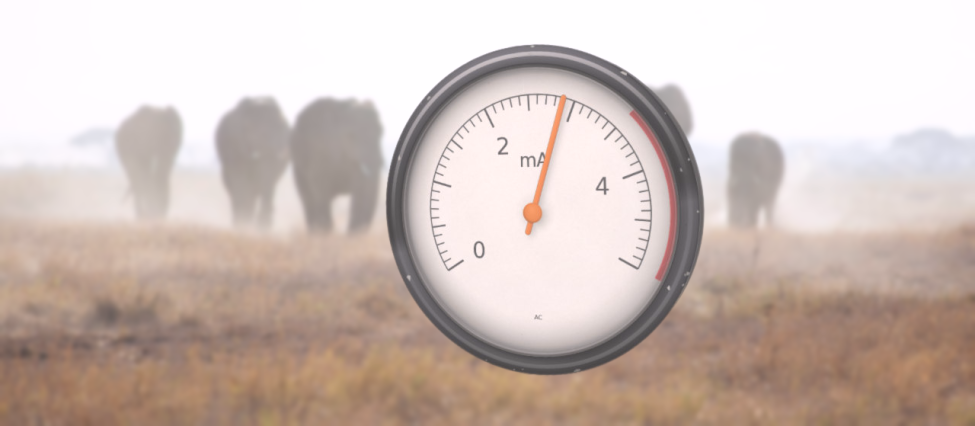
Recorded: {"value": 2.9, "unit": "mA"}
